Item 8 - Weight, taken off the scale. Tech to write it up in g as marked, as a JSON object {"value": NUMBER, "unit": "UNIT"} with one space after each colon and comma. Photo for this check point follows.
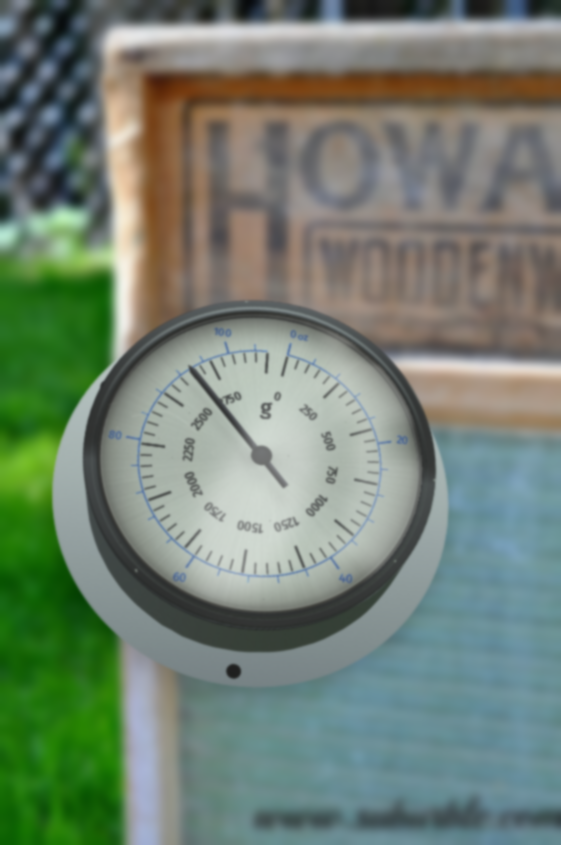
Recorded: {"value": 2650, "unit": "g"}
